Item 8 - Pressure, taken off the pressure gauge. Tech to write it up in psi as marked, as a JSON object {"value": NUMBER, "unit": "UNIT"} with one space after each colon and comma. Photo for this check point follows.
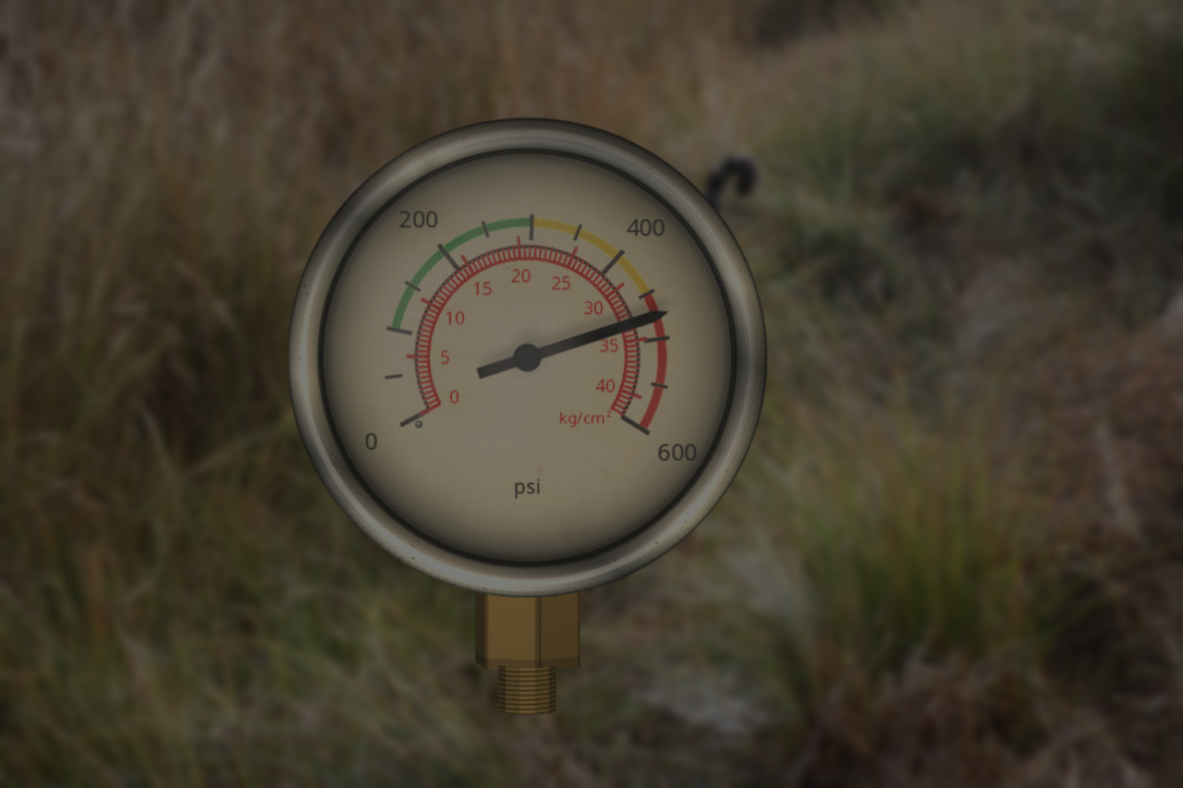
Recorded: {"value": 475, "unit": "psi"}
